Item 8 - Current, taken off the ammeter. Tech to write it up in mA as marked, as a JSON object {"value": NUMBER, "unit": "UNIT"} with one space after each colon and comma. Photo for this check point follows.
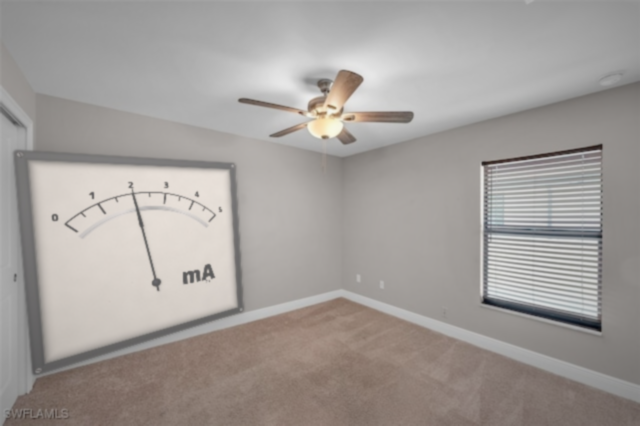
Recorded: {"value": 2, "unit": "mA"}
